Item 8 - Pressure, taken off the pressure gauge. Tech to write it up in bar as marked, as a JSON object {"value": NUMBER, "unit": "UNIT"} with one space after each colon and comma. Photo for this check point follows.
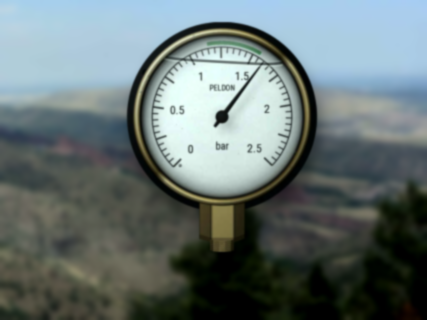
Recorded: {"value": 1.6, "unit": "bar"}
